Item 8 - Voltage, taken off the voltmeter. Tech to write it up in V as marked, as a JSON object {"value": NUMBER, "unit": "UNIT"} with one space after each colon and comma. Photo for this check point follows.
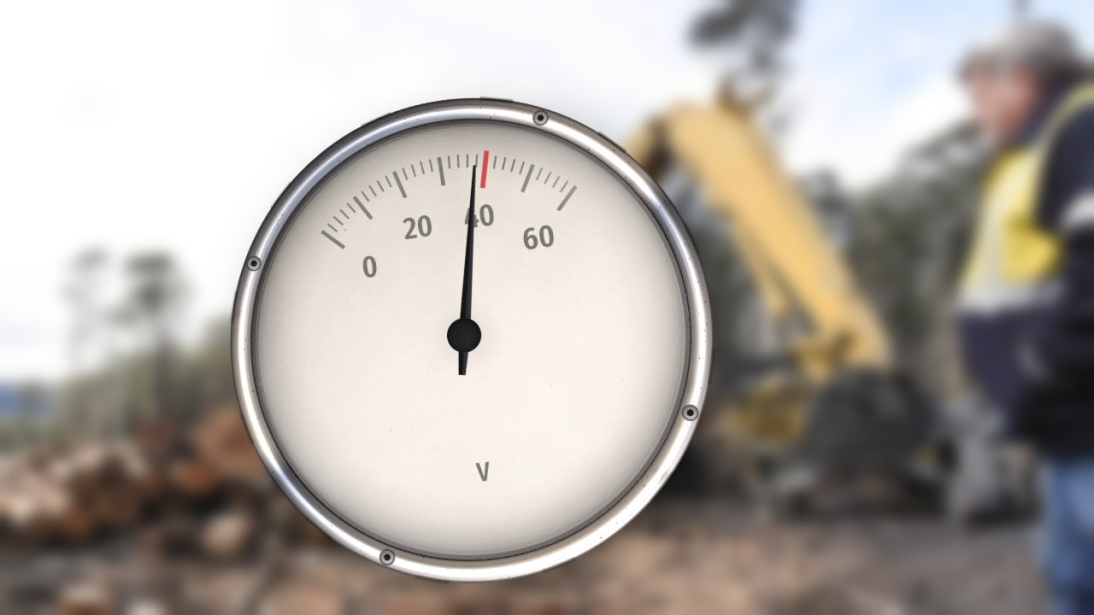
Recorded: {"value": 38, "unit": "V"}
